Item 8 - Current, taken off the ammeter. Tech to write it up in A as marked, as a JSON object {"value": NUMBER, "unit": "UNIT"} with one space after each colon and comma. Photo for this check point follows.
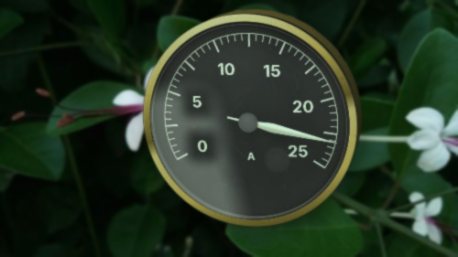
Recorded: {"value": 23, "unit": "A"}
